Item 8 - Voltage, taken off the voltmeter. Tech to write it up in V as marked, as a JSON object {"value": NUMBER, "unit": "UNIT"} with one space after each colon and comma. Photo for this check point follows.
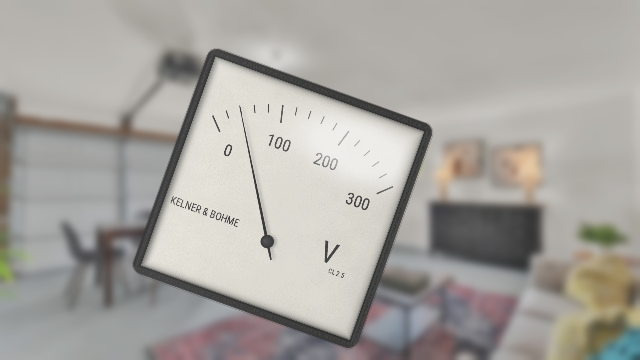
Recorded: {"value": 40, "unit": "V"}
